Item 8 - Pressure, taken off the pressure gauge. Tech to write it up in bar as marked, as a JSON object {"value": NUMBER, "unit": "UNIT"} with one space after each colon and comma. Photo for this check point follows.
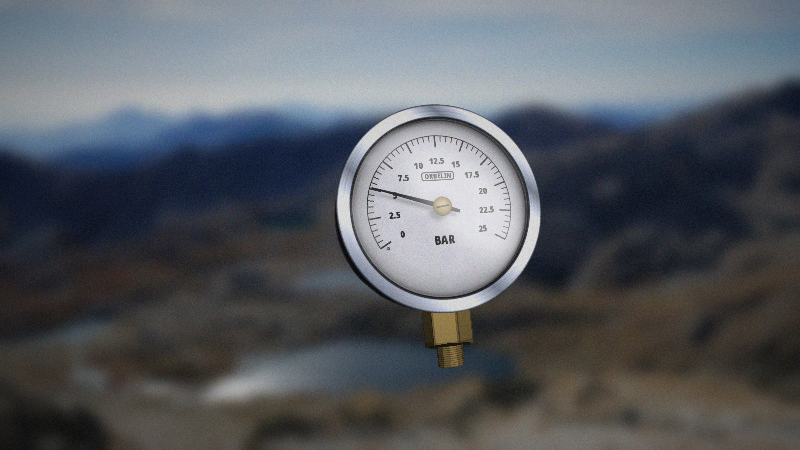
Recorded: {"value": 5, "unit": "bar"}
